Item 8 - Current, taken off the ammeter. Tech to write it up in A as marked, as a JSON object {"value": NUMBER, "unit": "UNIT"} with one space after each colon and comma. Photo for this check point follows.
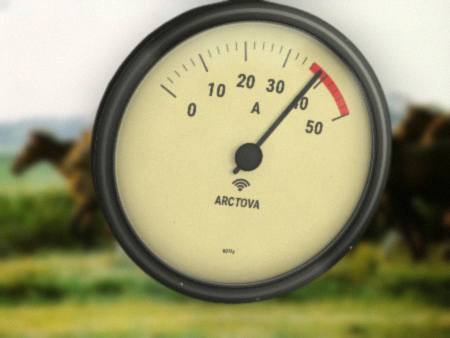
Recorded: {"value": 38, "unit": "A"}
